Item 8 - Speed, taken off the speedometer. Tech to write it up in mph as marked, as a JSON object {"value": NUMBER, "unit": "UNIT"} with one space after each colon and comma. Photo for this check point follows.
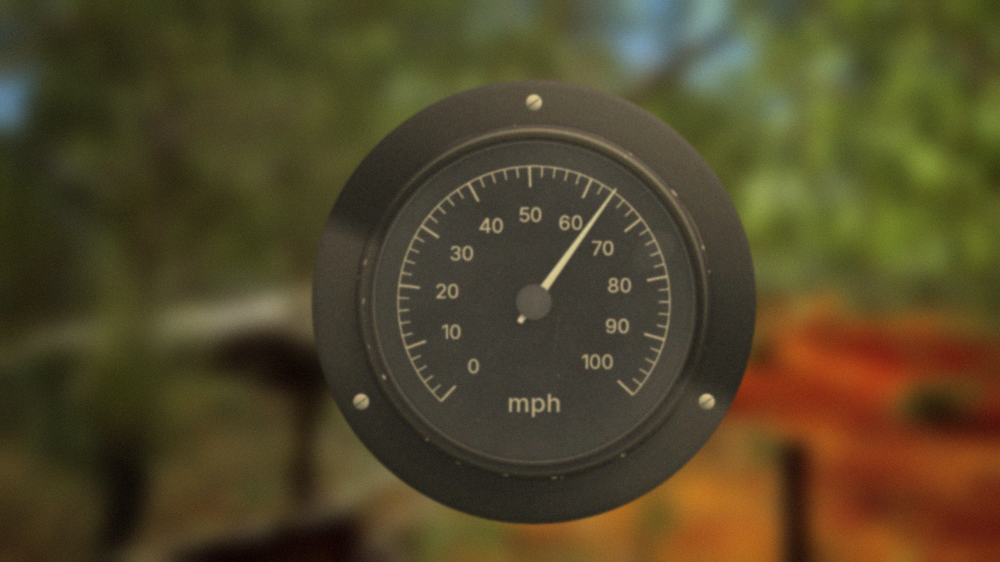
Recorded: {"value": 64, "unit": "mph"}
